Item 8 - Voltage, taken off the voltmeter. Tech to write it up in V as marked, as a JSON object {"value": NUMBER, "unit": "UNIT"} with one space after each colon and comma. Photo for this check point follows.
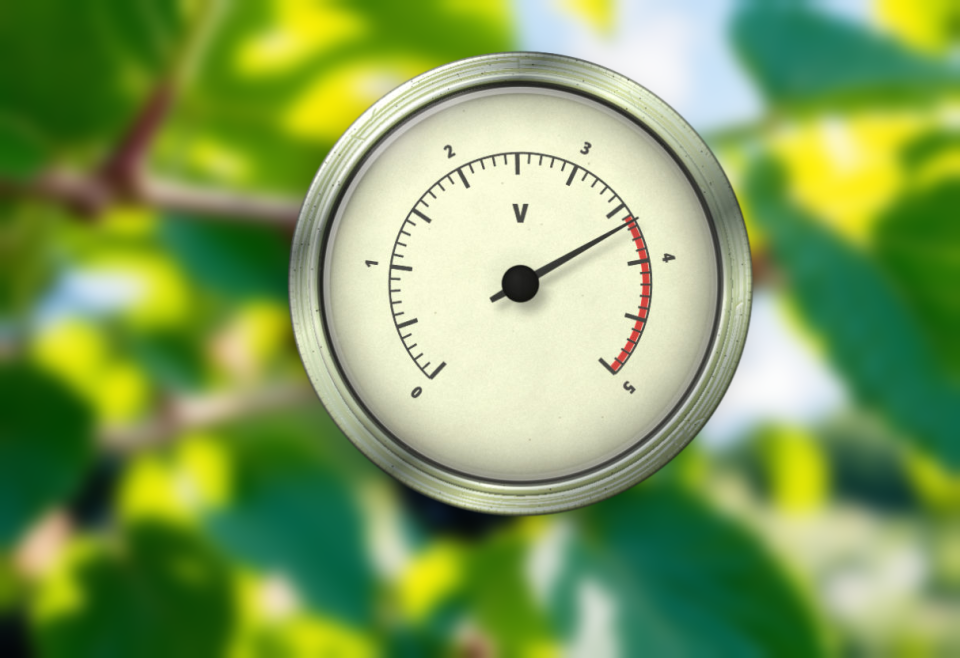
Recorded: {"value": 3.65, "unit": "V"}
